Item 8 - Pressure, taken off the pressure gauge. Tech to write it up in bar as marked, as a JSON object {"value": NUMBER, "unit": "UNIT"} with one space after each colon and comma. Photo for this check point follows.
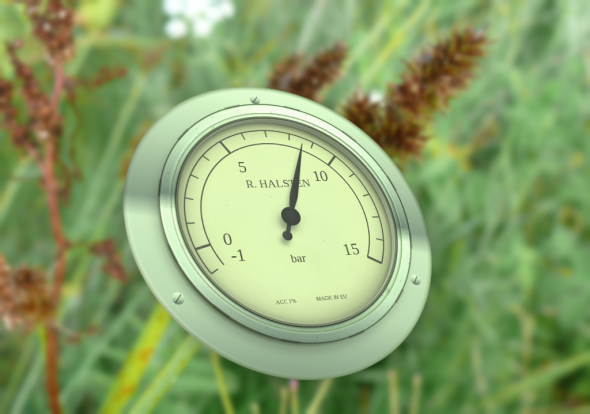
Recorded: {"value": 8.5, "unit": "bar"}
